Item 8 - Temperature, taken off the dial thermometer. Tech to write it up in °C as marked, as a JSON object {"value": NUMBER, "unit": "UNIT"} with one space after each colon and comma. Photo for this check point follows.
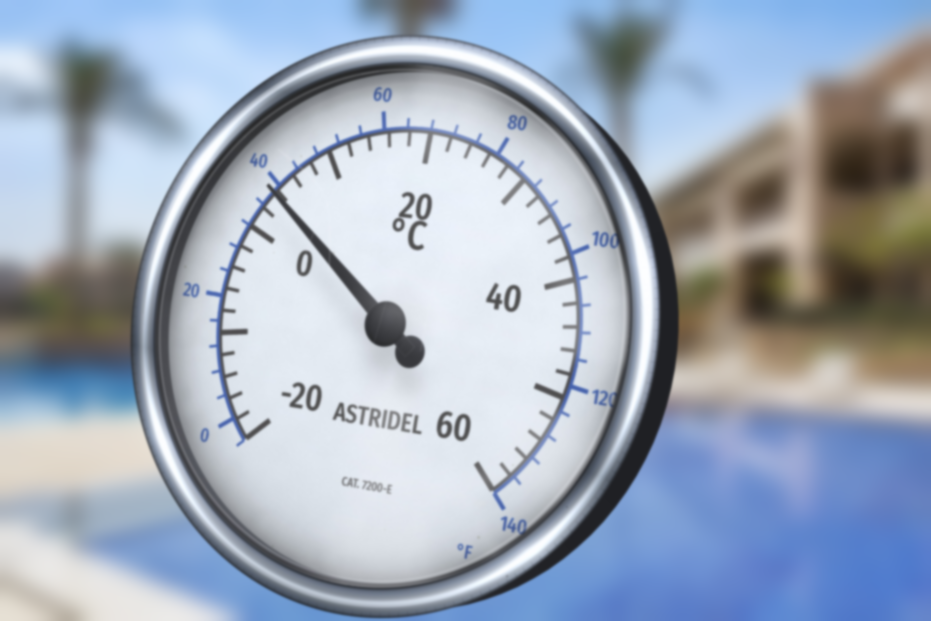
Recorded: {"value": 4, "unit": "°C"}
